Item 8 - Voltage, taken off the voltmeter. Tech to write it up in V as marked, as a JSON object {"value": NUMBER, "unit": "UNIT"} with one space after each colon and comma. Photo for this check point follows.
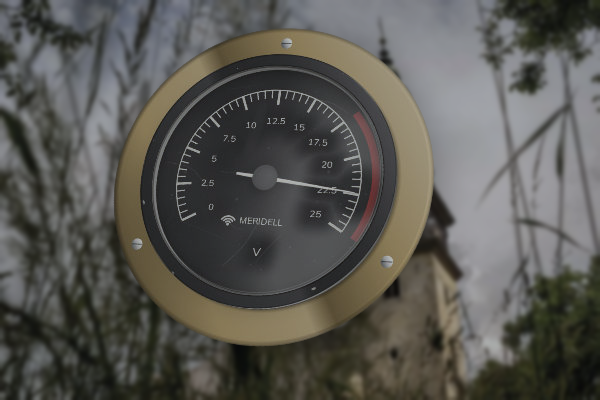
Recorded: {"value": 22.5, "unit": "V"}
